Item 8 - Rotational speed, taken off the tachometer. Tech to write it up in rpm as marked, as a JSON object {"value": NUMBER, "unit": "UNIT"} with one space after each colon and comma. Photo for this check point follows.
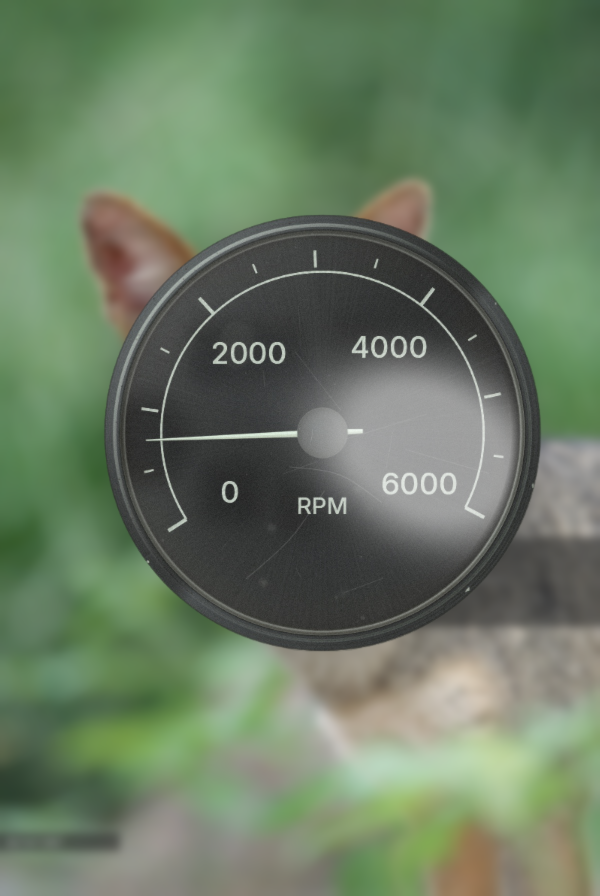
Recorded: {"value": 750, "unit": "rpm"}
